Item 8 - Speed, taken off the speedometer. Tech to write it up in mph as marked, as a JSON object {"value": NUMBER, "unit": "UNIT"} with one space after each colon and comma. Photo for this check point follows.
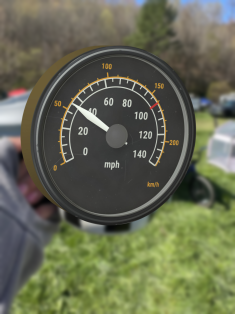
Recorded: {"value": 35, "unit": "mph"}
